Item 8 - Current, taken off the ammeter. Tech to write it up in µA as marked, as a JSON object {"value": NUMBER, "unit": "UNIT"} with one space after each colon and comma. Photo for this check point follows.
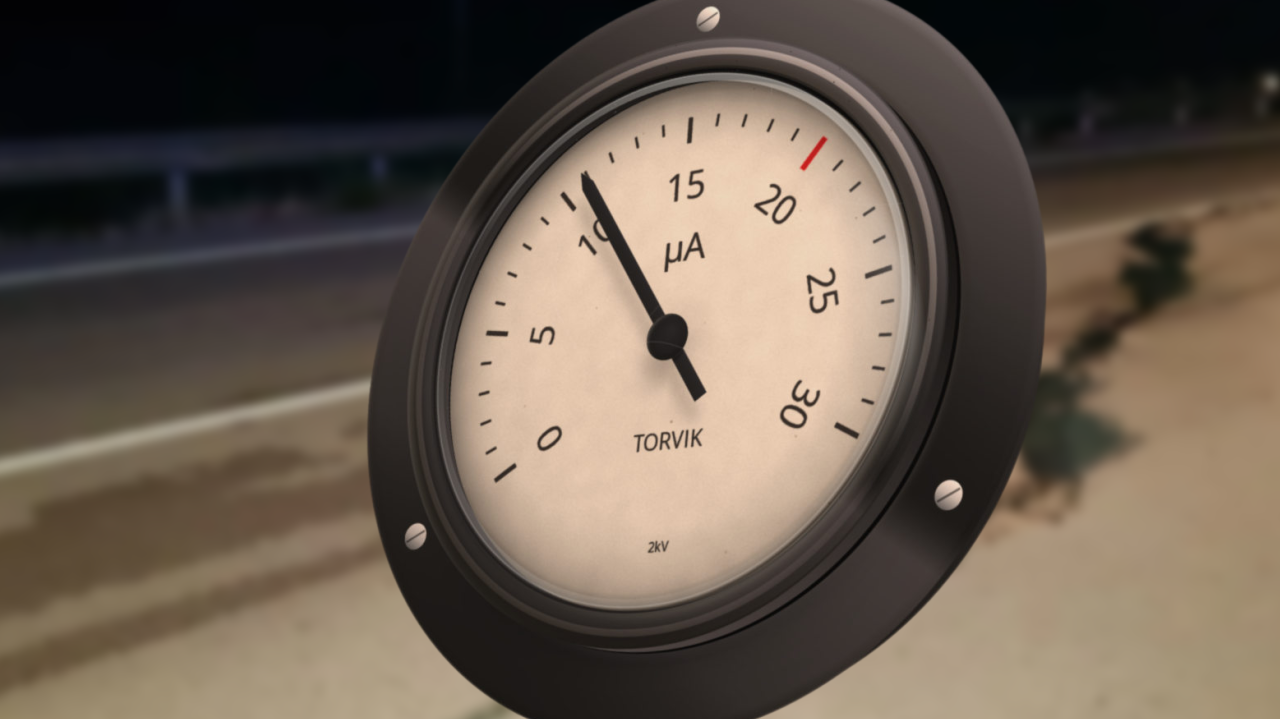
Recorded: {"value": 11, "unit": "µA"}
